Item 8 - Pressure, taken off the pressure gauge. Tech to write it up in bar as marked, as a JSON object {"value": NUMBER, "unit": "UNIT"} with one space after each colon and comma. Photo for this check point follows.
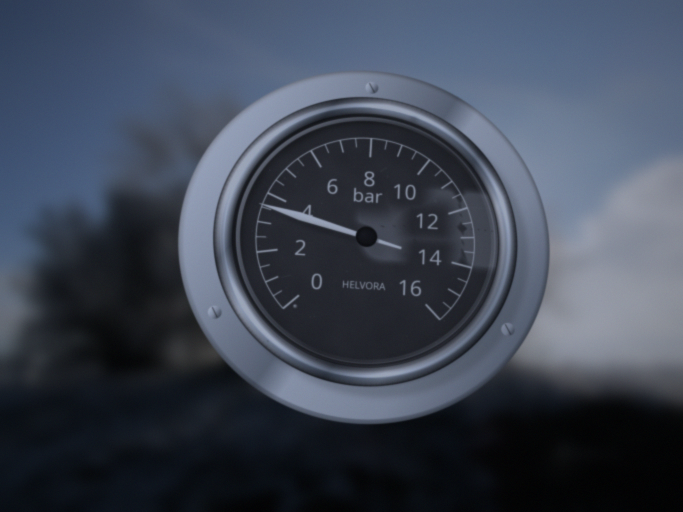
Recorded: {"value": 3.5, "unit": "bar"}
